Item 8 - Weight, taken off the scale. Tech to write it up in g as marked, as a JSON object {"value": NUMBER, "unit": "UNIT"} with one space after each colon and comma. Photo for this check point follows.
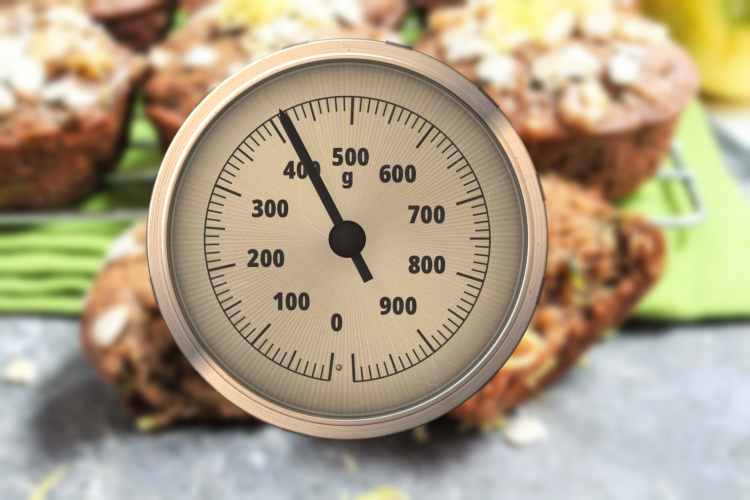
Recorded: {"value": 415, "unit": "g"}
